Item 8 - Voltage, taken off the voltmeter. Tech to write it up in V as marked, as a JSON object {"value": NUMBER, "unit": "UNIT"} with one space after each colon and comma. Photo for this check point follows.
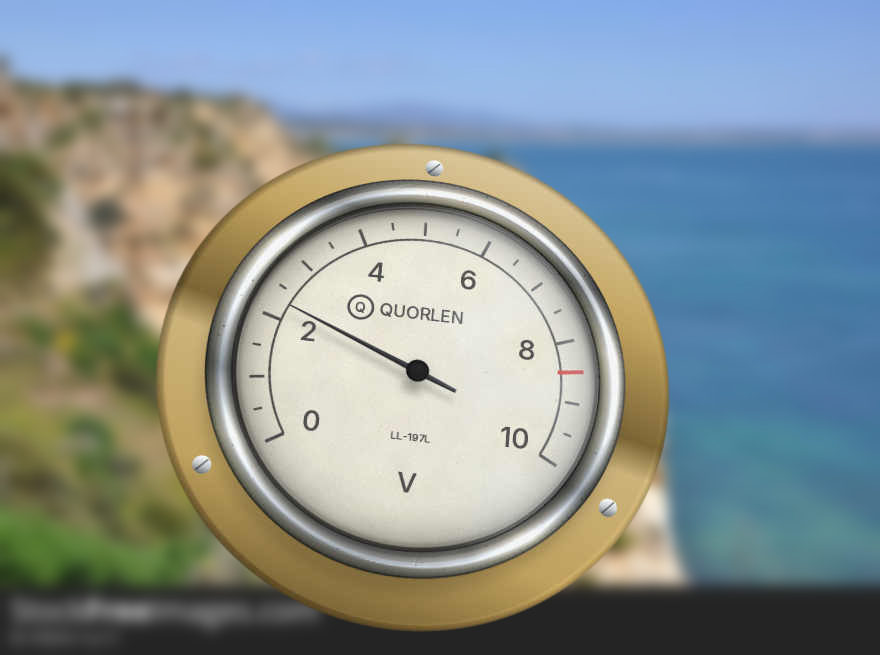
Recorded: {"value": 2.25, "unit": "V"}
